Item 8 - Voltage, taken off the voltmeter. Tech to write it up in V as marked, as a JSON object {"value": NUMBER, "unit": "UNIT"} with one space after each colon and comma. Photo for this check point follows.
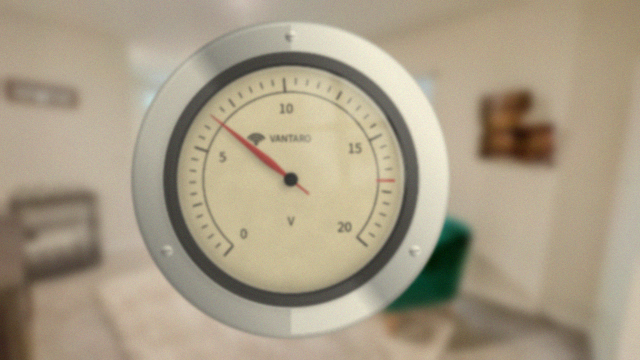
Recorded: {"value": 6.5, "unit": "V"}
